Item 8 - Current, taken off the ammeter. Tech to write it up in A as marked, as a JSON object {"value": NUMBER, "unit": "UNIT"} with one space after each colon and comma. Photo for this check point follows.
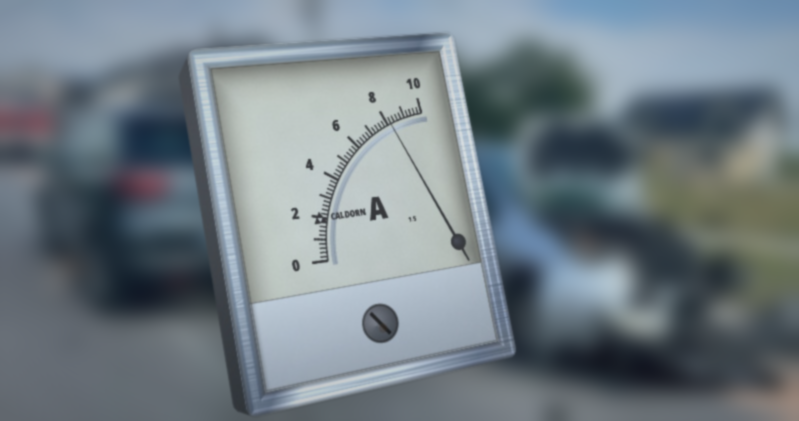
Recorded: {"value": 8, "unit": "A"}
